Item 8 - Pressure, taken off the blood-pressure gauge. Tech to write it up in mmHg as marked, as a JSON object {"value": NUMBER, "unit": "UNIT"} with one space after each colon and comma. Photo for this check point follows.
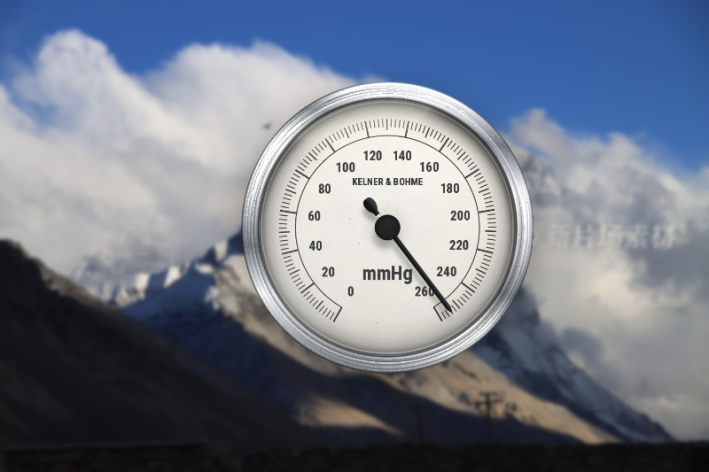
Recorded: {"value": 254, "unit": "mmHg"}
